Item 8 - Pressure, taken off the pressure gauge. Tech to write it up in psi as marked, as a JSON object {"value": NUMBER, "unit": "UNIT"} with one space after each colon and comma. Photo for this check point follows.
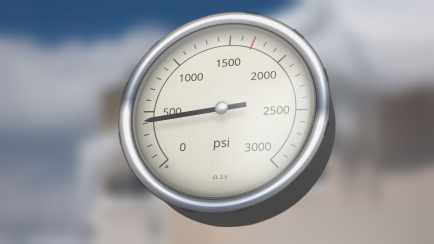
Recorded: {"value": 400, "unit": "psi"}
